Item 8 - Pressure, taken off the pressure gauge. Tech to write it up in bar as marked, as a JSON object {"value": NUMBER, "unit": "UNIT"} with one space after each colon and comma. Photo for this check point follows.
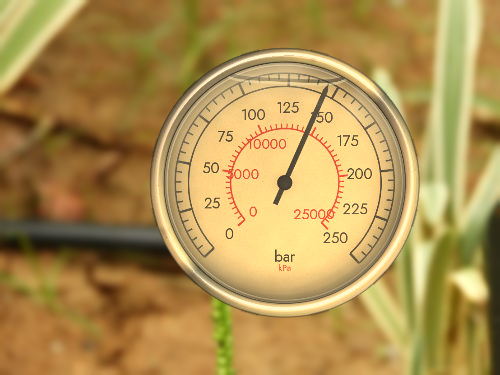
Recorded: {"value": 145, "unit": "bar"}
